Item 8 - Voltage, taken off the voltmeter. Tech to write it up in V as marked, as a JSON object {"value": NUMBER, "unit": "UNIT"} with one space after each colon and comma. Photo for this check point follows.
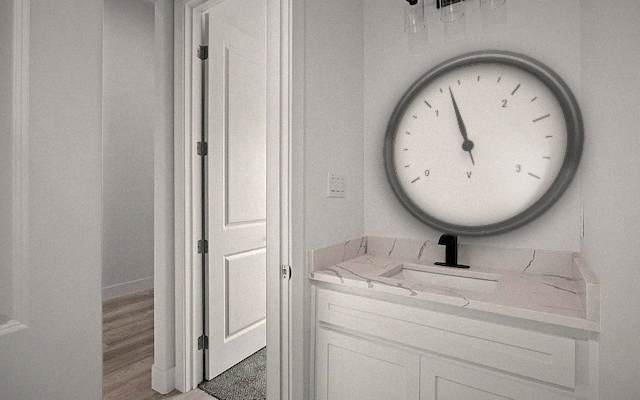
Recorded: {"value": 1.3, "unit": "V"}
